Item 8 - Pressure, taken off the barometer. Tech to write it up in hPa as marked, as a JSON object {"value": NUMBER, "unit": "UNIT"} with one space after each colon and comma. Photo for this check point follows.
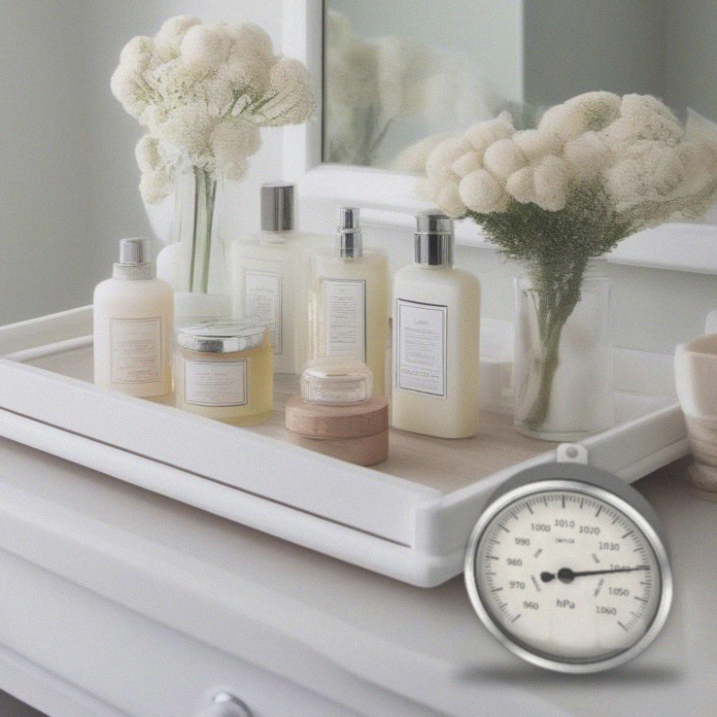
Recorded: {"value": 1040, "unit": "hPa"}
